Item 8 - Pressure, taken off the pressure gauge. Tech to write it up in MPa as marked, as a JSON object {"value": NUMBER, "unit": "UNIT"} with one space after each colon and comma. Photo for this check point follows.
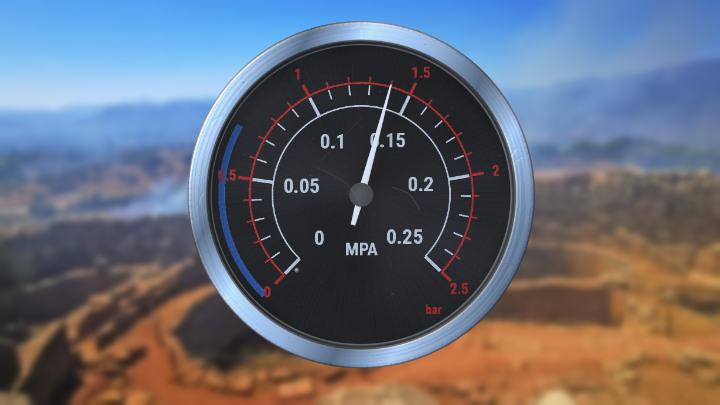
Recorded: {"value": 0.14, "unit": "MPa"}
